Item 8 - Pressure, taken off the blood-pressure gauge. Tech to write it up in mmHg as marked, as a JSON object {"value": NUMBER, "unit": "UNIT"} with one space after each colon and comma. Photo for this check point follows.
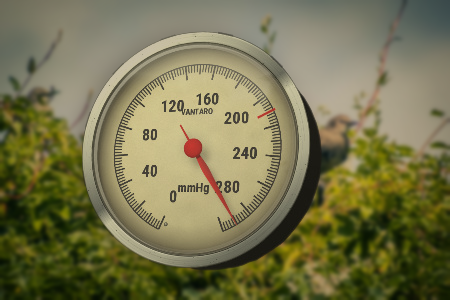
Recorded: {"value": 290, "unit": "mmHg"}
